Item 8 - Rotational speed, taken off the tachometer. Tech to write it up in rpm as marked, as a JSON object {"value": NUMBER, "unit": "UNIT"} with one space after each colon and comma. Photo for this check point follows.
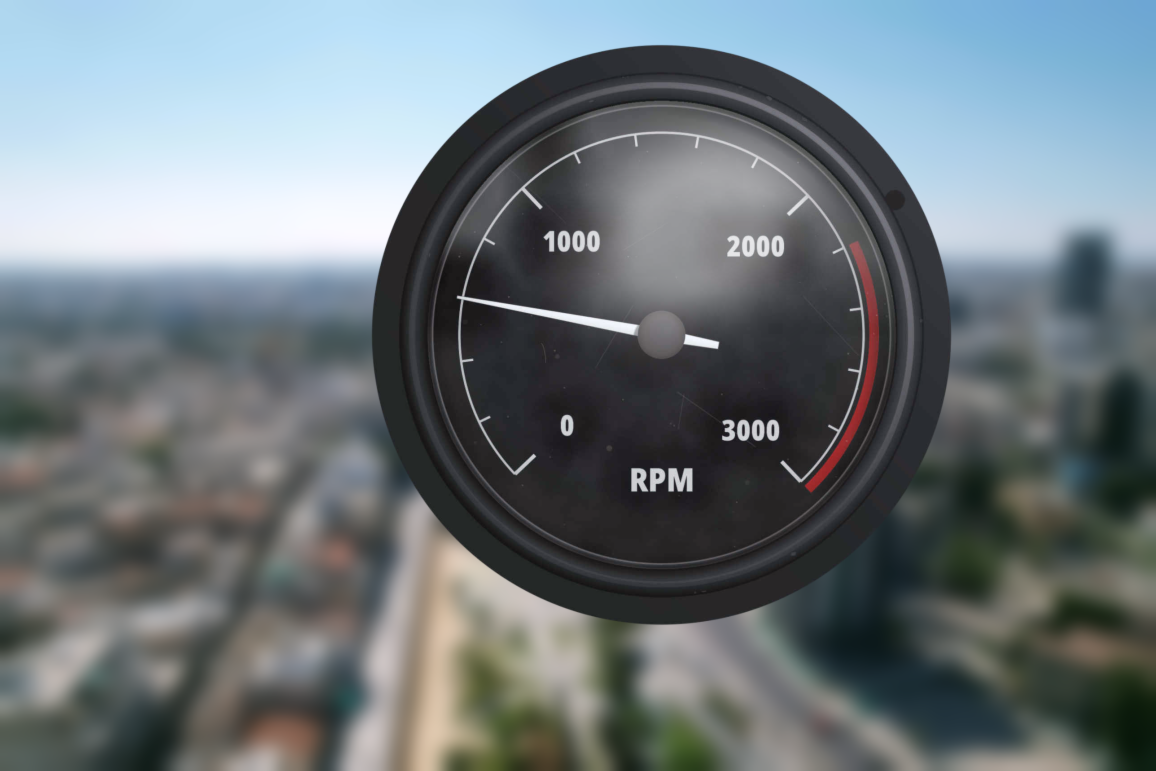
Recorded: {"value": 600, "unit": "rpm"}
